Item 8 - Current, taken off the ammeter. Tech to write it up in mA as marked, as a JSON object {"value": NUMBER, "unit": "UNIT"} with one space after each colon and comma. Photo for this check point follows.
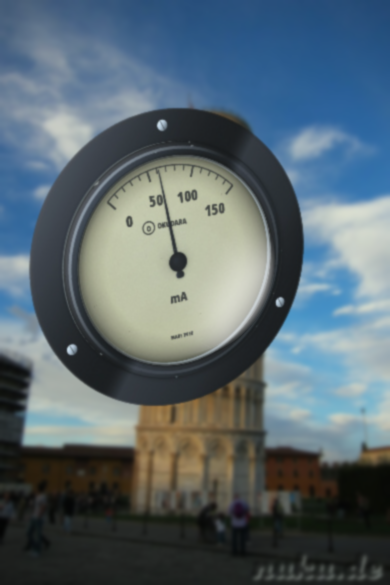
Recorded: {"value": 60, "unit": "mA"}
